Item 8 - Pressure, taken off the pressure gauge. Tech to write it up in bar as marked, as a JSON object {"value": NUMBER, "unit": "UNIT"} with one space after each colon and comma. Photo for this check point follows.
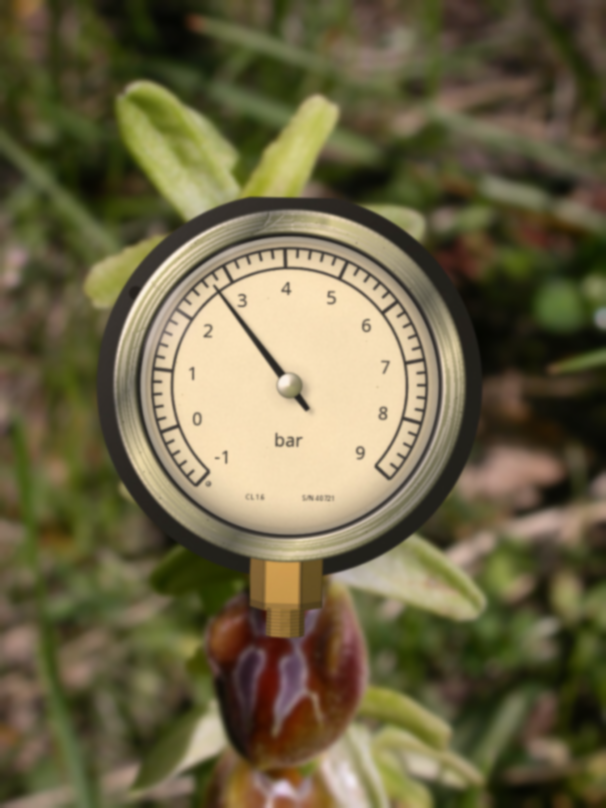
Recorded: {"value": 2.7, "unit": "bar"}
